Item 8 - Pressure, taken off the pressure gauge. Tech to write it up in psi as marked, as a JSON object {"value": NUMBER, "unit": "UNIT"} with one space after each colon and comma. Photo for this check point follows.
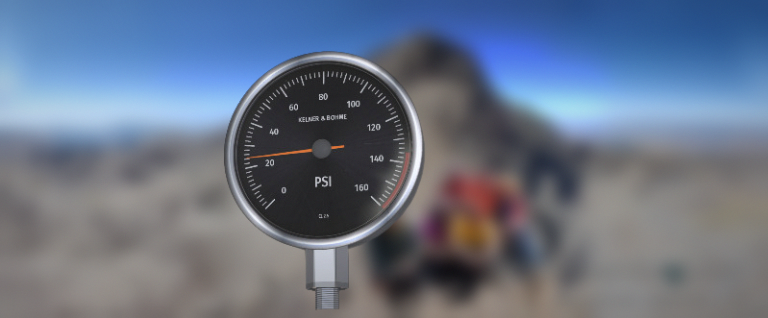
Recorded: {"value": 24, "unit": "psi"}
